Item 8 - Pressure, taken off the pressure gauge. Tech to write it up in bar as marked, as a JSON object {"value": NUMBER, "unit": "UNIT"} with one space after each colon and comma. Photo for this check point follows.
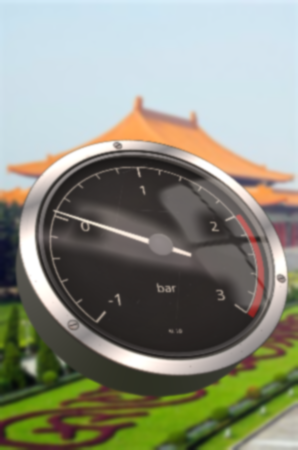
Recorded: {"value": 0, "unit": "bar"}
